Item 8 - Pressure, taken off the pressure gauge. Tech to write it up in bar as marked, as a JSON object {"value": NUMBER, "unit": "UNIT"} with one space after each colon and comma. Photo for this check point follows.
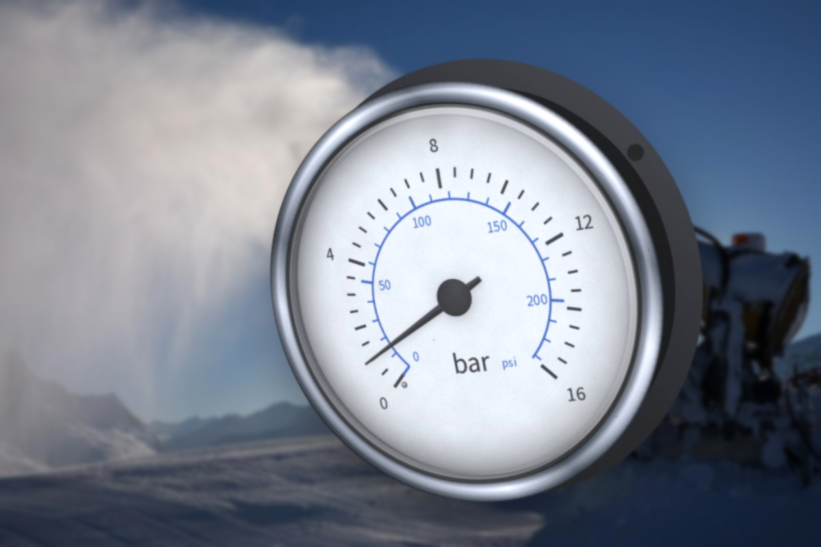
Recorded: {"value": 1, "unit": "bar"}
